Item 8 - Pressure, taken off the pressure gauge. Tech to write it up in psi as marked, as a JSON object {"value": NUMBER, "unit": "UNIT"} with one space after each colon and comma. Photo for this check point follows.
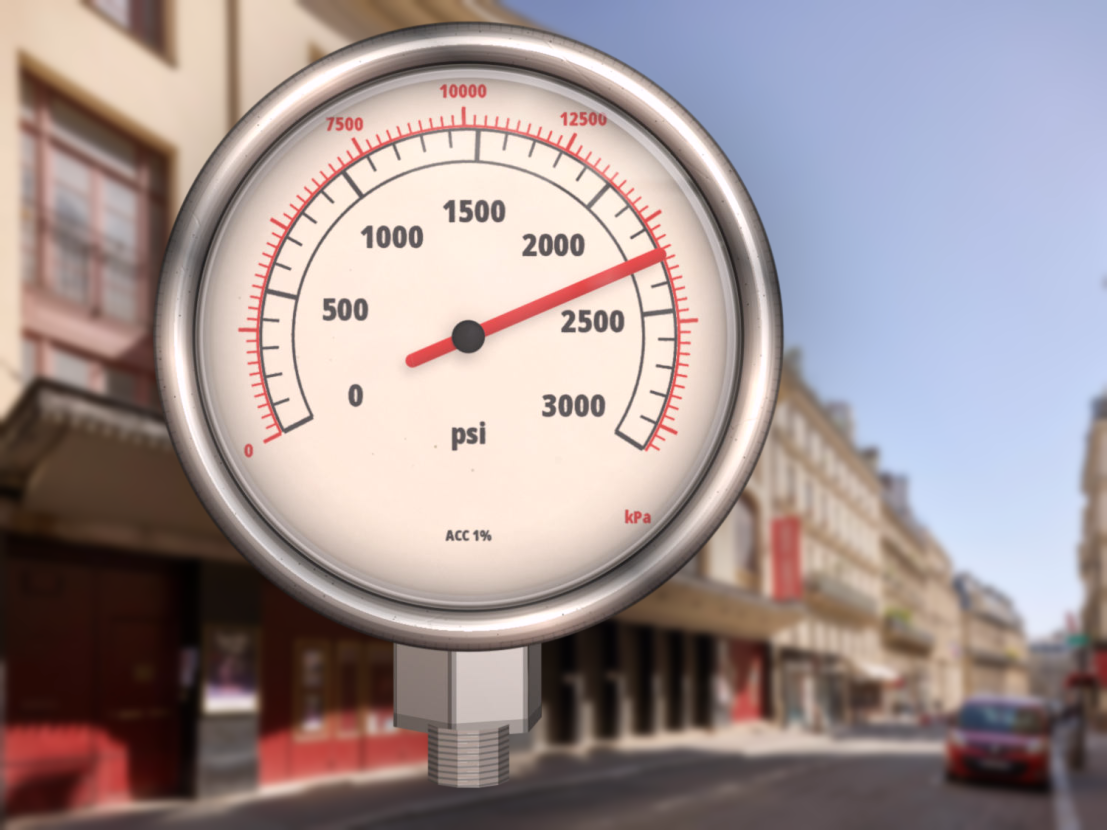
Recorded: {"value": 2300, "unit": "psi"}
